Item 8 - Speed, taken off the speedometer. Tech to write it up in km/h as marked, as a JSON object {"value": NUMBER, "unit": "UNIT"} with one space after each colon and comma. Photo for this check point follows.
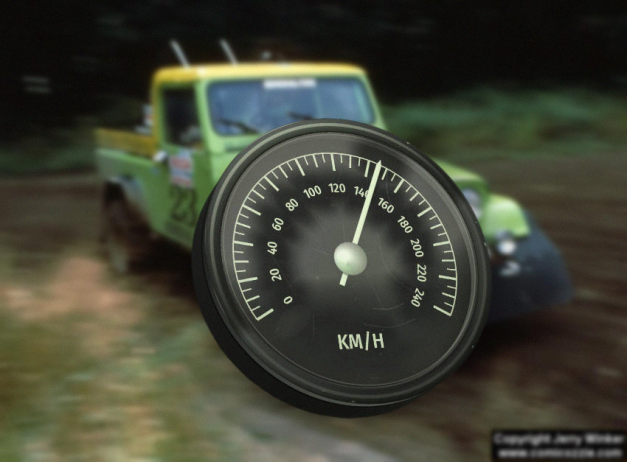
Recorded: {"value": 145, "unit": "km/h"}
